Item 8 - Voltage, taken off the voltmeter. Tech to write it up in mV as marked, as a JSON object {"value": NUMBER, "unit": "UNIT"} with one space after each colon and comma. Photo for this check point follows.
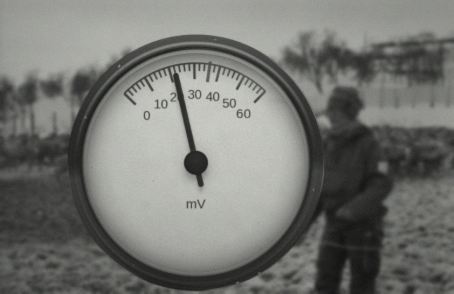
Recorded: {"value": 22, "unit": "mV"}
